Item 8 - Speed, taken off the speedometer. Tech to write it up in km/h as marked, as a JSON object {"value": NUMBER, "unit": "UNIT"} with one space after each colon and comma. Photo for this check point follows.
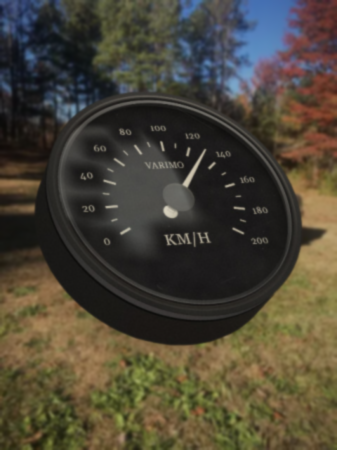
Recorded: {"value": 130, "unit": "km/h"}
